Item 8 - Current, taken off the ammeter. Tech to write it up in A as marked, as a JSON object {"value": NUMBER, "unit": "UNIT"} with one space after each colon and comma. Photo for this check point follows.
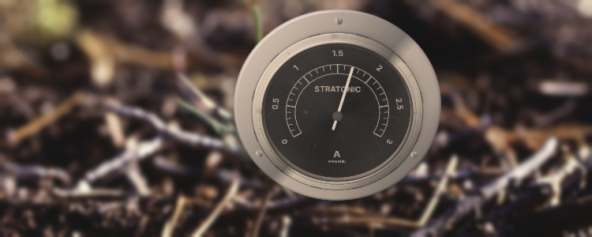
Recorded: {"value": 1.7, "unit": "A"}
